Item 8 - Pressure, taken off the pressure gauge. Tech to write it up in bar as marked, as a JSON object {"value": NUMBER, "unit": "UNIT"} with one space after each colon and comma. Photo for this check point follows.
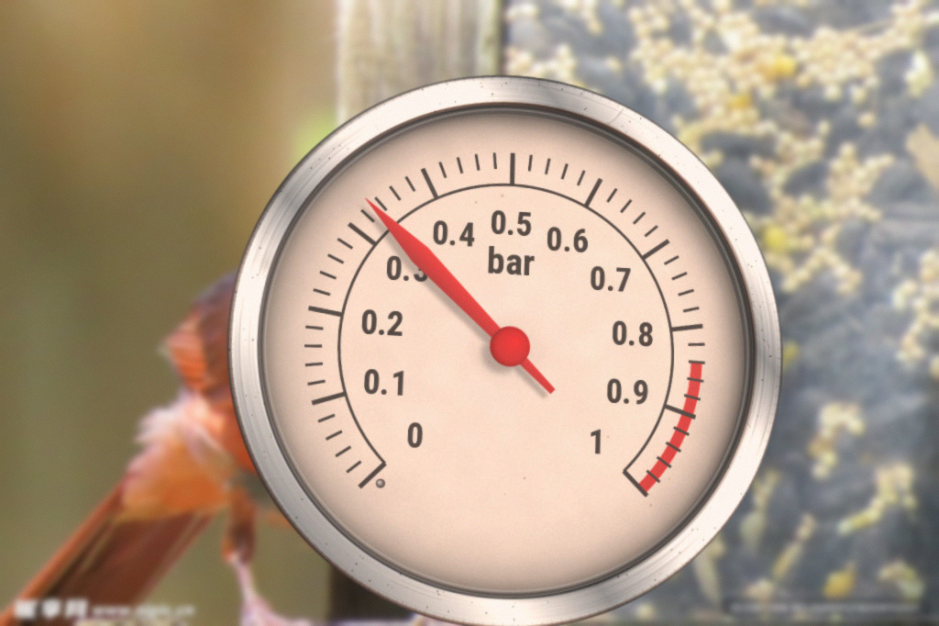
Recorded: {"value": 0.33, "unit": "bar"}
